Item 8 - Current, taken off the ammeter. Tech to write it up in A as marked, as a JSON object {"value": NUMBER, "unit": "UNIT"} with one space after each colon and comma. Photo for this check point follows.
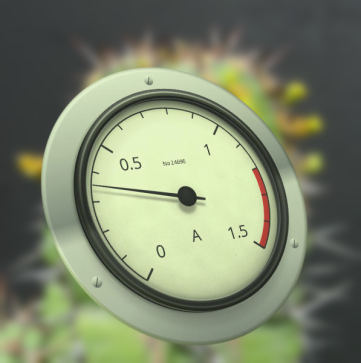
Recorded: {"value": 0.35, "unit": "A"}
